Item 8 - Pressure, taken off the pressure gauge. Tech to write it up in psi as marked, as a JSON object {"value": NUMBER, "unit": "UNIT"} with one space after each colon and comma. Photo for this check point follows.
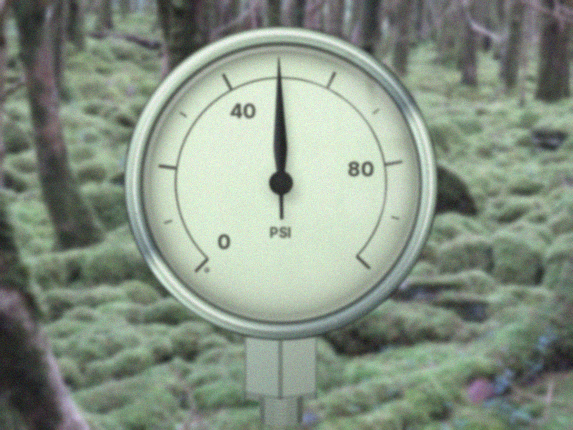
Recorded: {"value": 50, "unit": "psi"}
